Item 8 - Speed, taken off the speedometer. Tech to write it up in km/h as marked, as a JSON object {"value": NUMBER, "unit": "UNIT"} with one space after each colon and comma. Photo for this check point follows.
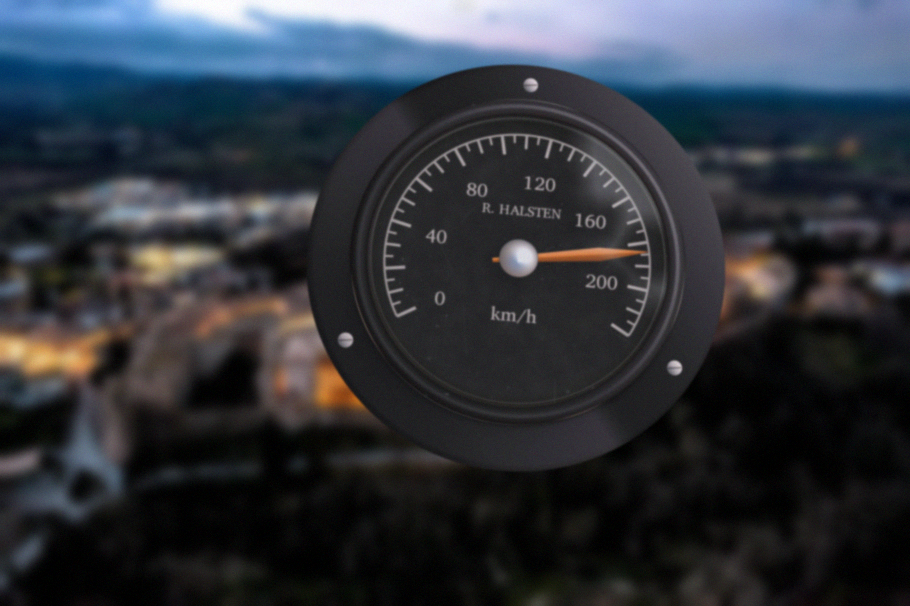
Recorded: {"value": 185, "unit": "km/h"}
